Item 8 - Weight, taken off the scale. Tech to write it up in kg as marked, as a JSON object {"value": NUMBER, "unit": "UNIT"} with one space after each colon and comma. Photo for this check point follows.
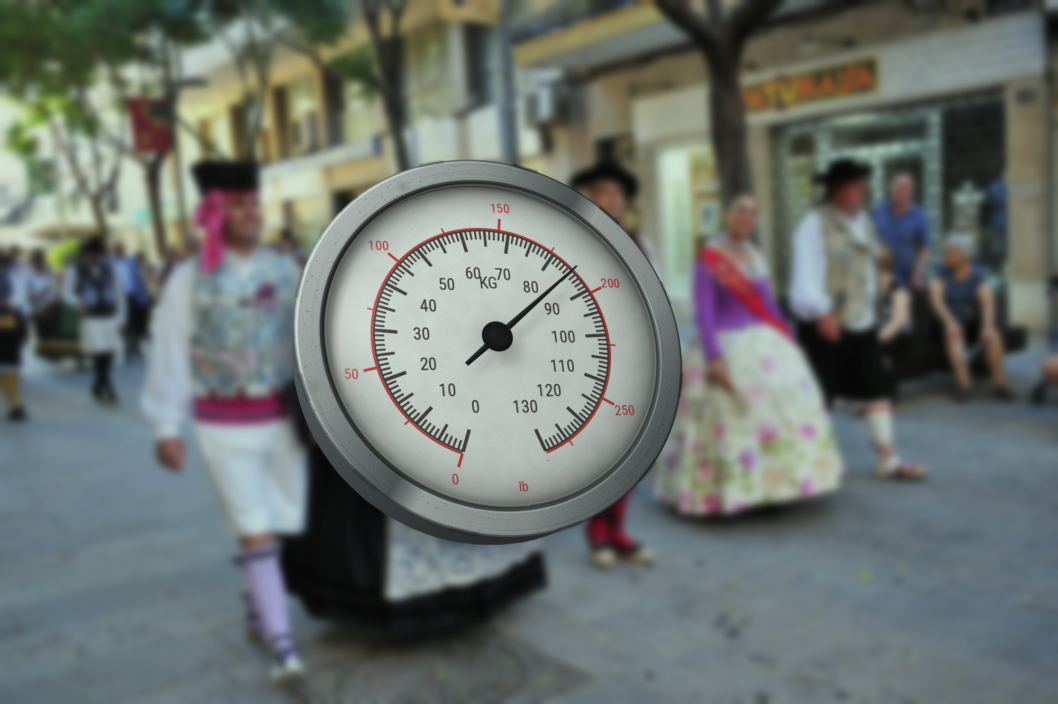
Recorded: {"value": 85, "unit": "kg"}
